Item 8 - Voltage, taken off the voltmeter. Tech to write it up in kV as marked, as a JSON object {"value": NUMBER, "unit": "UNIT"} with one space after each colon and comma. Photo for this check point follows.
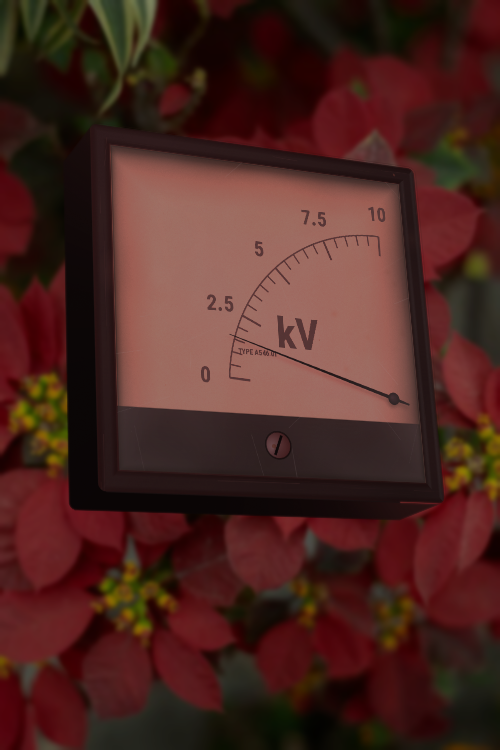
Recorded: {"value": 1.5, "unit": "kV"}
